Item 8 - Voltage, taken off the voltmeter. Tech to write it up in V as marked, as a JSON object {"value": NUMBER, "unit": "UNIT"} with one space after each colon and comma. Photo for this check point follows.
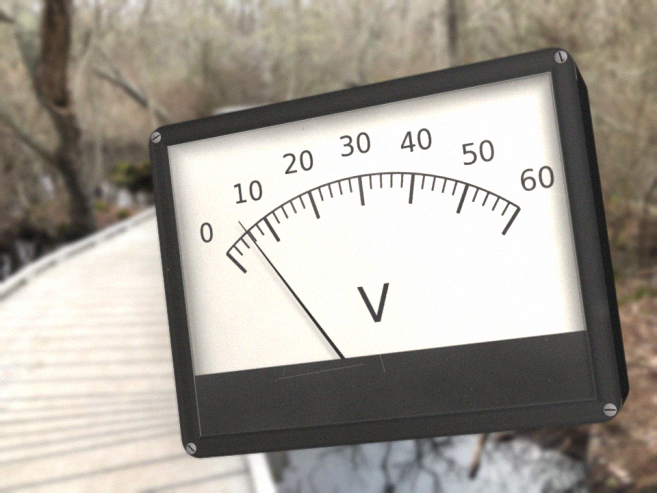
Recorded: {"value": 6, "unit": "V"}
